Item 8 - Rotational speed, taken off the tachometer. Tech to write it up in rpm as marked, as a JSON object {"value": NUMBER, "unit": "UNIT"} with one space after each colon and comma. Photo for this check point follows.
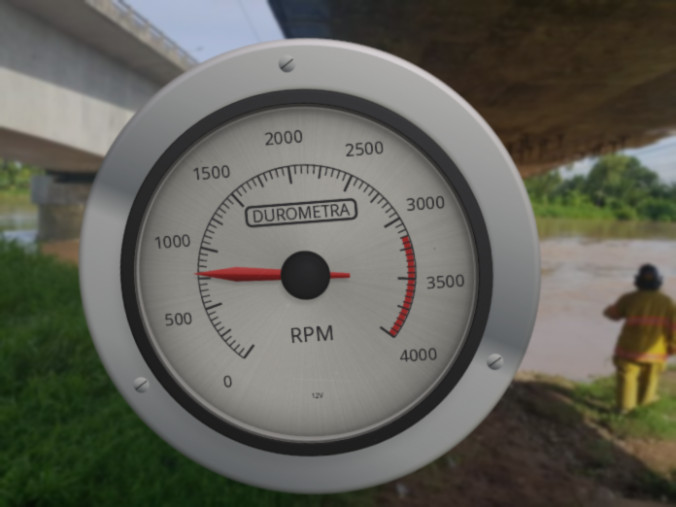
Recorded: {"value": 800, "unit": "rpm"}
